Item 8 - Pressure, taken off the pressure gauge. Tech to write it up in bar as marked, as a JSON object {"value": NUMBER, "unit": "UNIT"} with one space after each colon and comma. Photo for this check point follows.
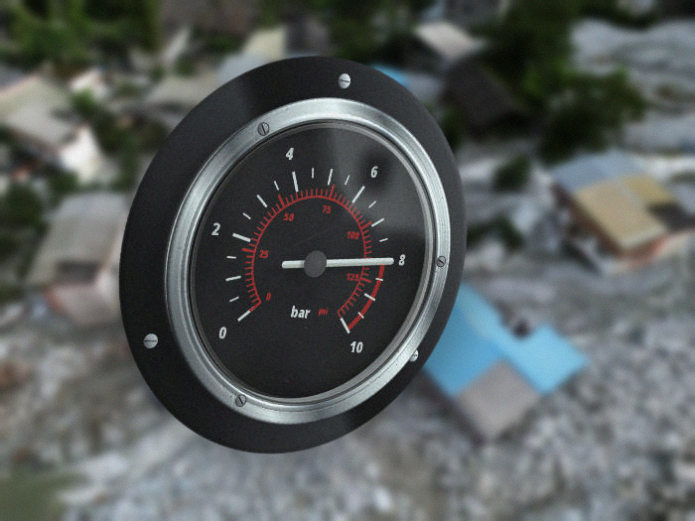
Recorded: {"value": 8, "unit": "bar"}
